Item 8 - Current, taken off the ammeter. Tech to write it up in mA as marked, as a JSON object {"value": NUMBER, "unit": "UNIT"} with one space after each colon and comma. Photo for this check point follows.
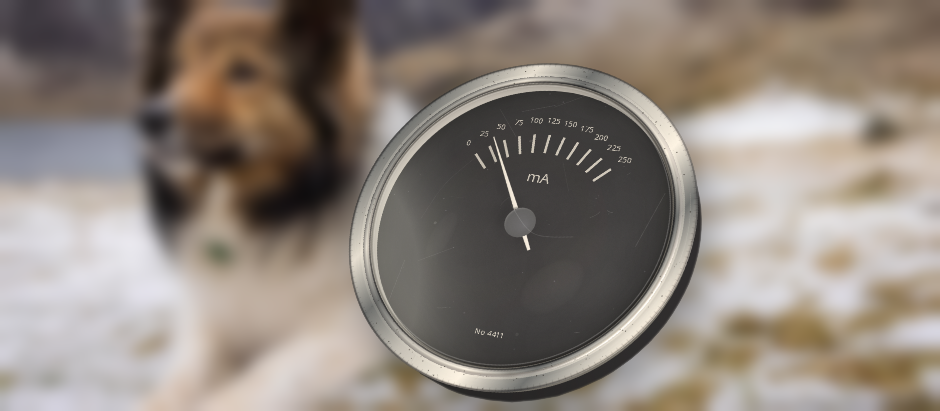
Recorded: {"value": 37.5, "unit": "mA"}
